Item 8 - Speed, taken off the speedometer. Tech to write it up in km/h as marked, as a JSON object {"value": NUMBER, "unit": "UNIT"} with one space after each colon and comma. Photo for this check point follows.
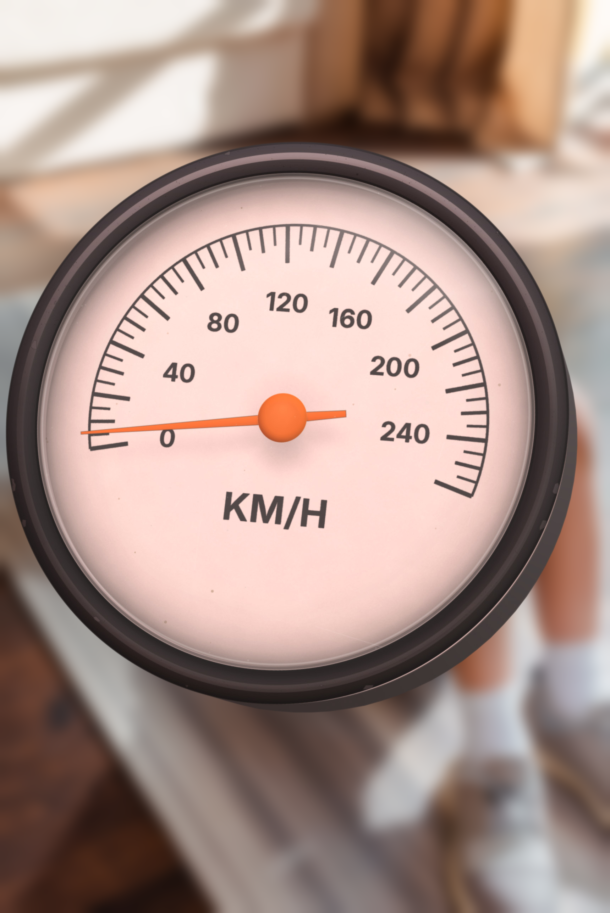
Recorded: {"value": 5, "unit": "km/h"}
